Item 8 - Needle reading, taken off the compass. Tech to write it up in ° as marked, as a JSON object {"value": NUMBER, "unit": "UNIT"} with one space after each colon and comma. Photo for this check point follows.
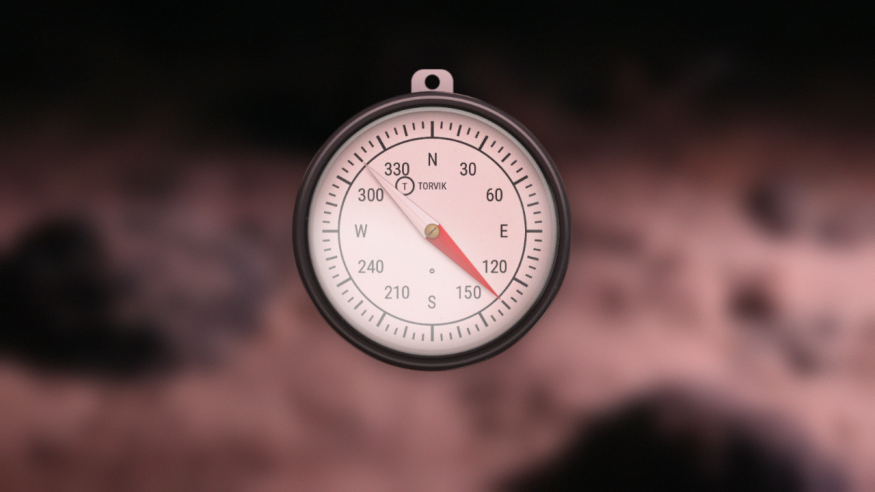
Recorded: {"value": 135, "unit": "°"}
